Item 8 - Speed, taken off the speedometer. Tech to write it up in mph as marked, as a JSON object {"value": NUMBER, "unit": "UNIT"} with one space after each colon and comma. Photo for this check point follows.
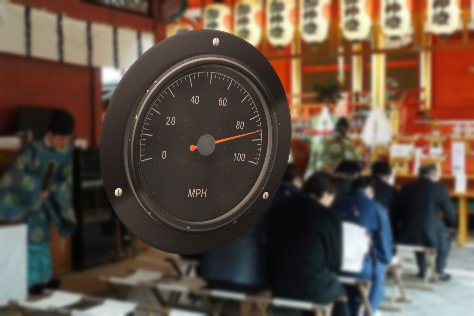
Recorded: {"value": 86, "unit": "mph"}
